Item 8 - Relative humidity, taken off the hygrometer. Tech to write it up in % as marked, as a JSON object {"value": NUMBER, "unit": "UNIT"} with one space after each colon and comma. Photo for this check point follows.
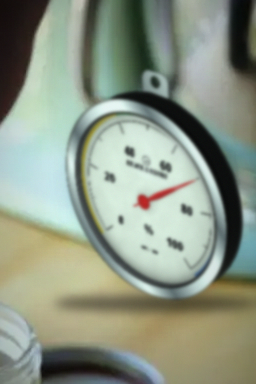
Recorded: {"value": 70, "unit": "%"}
